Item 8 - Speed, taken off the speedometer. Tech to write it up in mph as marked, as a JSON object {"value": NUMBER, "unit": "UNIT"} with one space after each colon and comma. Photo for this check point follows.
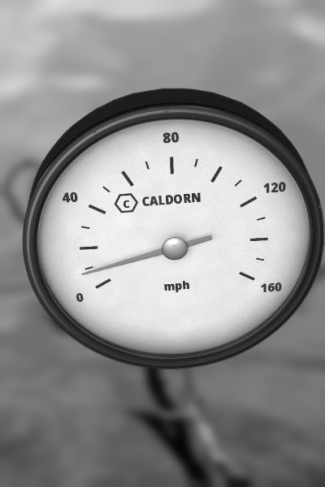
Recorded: {"value": 10, "unit": "mph"}
